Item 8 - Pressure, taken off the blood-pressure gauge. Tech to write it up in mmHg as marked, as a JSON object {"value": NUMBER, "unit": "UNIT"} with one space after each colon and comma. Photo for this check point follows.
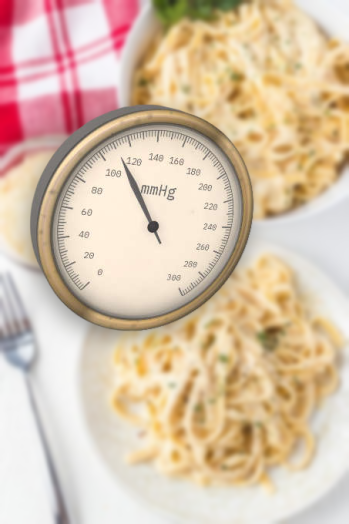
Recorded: {"value": 110, "unit": "mmHg"}
